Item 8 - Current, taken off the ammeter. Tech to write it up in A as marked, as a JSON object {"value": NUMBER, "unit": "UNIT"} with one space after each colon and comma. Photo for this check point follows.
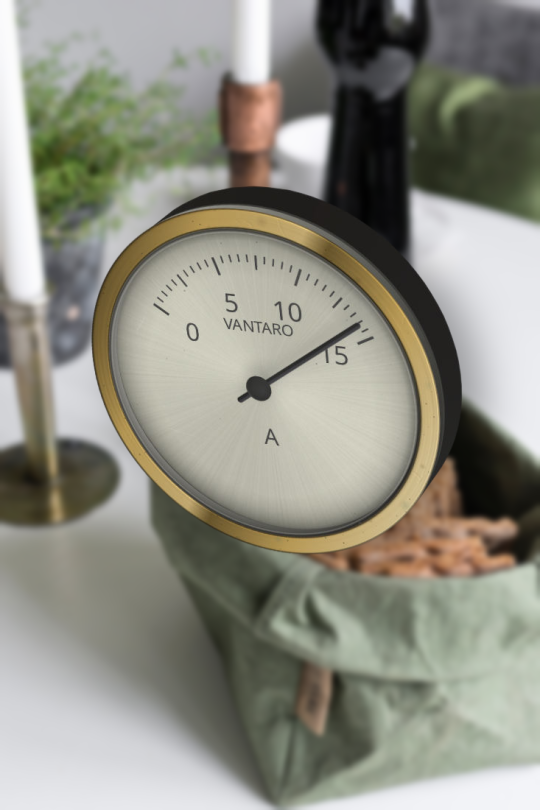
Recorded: {"value": 14, "unit": "A"}
